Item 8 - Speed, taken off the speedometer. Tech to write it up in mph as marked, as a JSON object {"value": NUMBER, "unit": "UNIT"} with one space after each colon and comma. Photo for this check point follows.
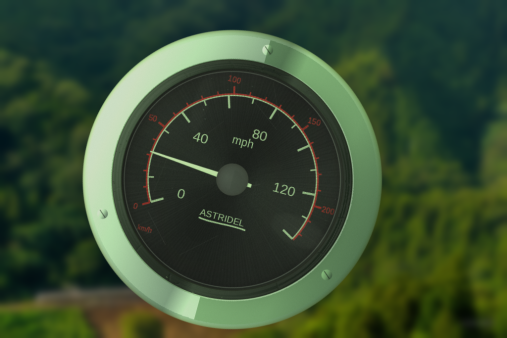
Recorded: {"value": 20, "unit": "mph"}
